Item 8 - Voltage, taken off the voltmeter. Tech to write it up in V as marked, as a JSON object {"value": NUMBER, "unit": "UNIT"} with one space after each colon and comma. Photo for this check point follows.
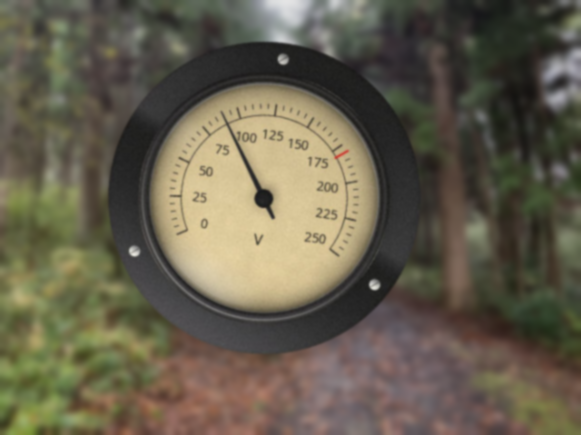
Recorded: {"value": 90, "unit": "V"}
